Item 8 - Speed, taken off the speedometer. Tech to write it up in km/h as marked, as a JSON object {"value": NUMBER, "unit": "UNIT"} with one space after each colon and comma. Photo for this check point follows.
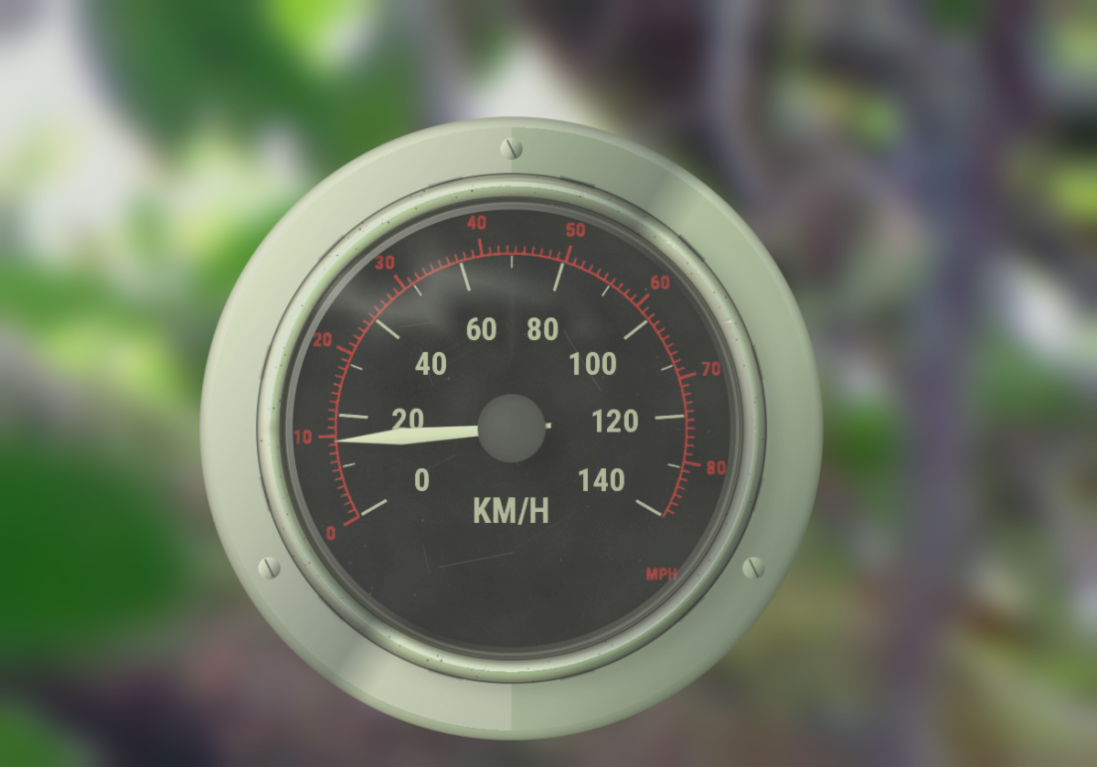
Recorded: {"value": 15, "unit": "km/h"}
